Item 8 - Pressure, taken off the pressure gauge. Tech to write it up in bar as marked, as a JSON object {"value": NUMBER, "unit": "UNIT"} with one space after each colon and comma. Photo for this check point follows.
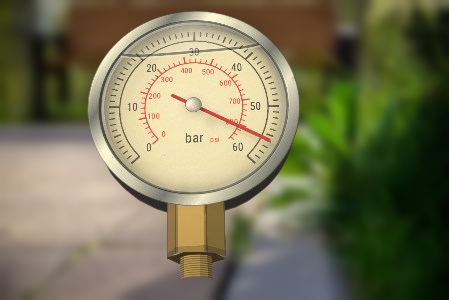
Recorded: {"value": 56, "unit": "bar"}
